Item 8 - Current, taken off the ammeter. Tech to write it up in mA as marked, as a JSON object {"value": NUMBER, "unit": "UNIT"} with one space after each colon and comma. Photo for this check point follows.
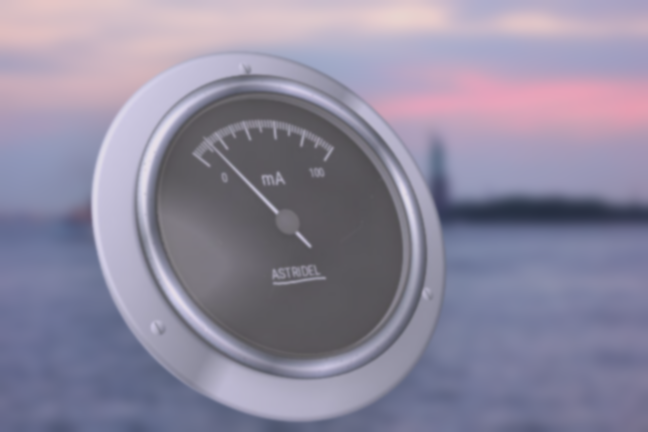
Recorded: {"value": 10, "unit": "mA"}
